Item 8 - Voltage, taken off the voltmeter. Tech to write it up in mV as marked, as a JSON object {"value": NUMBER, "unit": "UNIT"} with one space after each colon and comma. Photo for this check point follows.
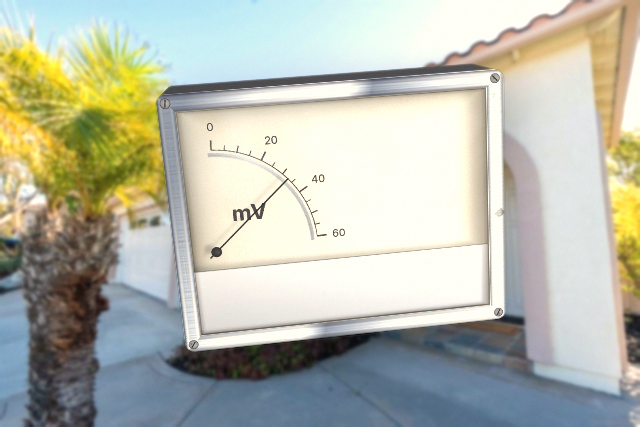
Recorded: {"value": 32.5, "unit": "mV"}
